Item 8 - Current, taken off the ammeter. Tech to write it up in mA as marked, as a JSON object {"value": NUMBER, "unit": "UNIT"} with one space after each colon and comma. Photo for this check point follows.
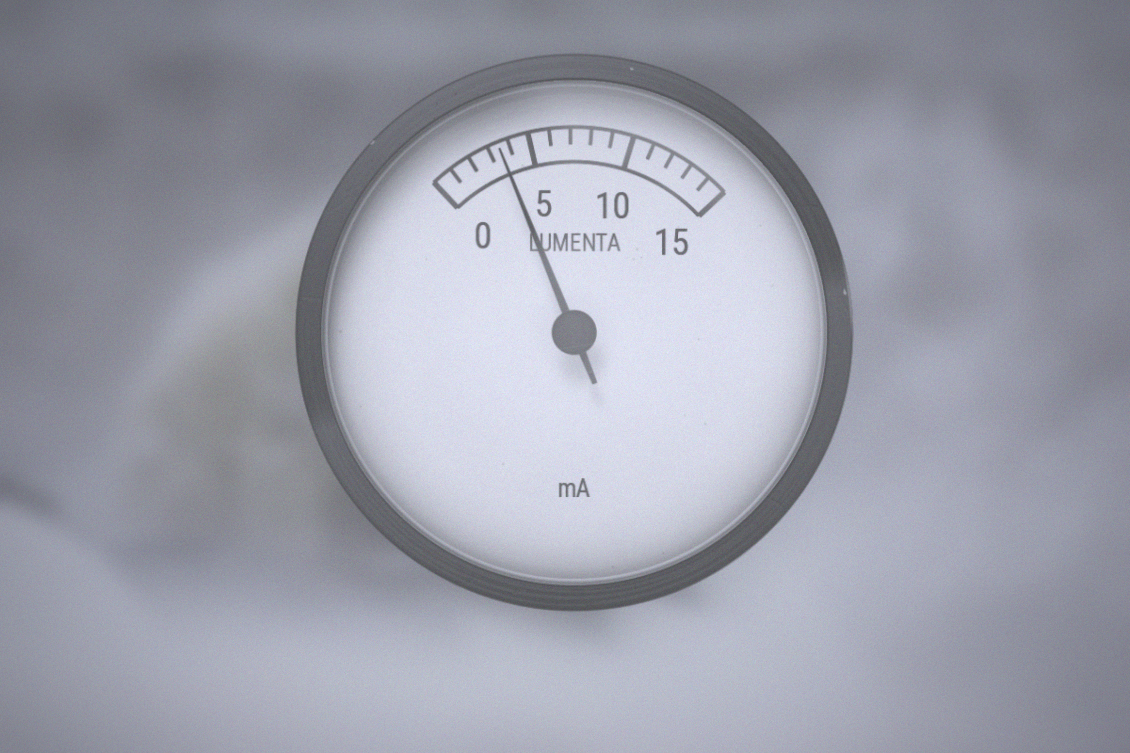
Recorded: {"value": 3.5, "unit": "mA"}
